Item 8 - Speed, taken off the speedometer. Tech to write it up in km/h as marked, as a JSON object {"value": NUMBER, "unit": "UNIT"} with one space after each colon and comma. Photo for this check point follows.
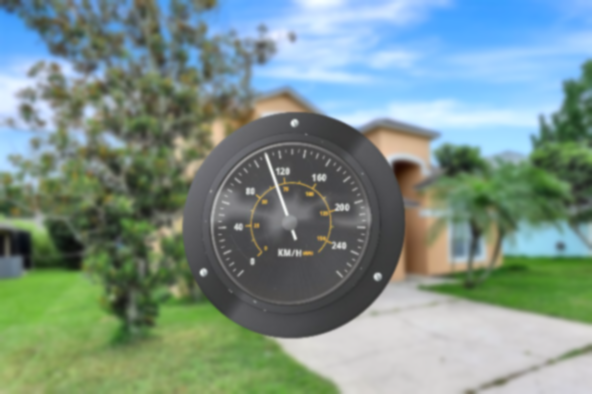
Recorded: {"value": 110, "unit": "km/h"}
